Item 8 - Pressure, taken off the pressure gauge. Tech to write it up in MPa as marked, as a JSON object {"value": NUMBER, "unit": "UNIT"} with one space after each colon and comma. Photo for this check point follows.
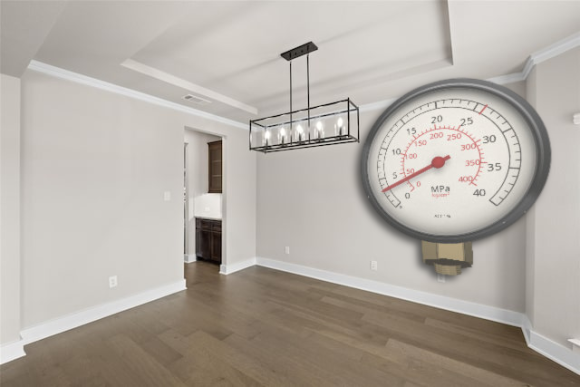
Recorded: {"value": 3, "unit": "MPa"}
